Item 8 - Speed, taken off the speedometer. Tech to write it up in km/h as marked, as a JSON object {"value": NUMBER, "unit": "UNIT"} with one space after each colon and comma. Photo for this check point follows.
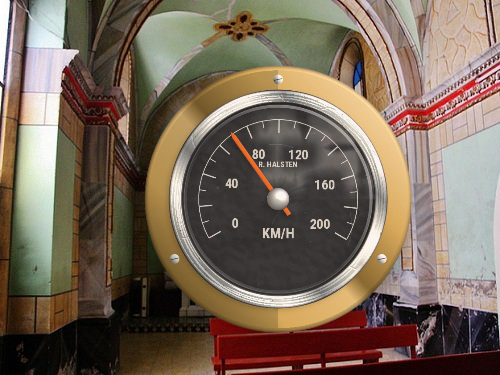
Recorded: {"value": 70, "unit": "km/h"}
